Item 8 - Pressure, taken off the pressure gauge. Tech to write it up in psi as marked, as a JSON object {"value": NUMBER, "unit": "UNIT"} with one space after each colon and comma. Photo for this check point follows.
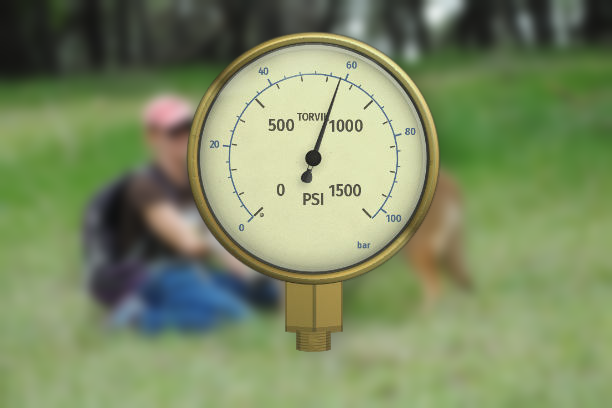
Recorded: {"value": 850, "unit": "psi"}
